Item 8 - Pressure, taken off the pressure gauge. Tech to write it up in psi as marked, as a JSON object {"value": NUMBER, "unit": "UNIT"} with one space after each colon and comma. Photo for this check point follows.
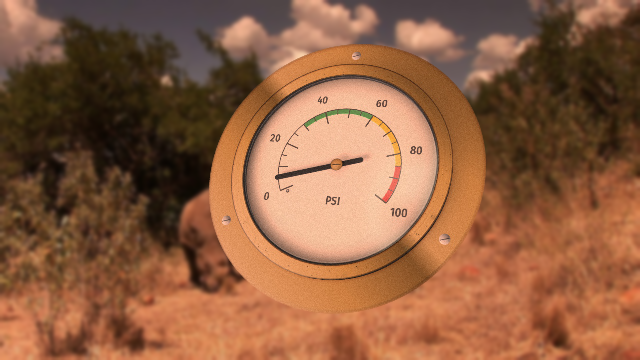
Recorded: {"value": 5, "unit": "psi"}
